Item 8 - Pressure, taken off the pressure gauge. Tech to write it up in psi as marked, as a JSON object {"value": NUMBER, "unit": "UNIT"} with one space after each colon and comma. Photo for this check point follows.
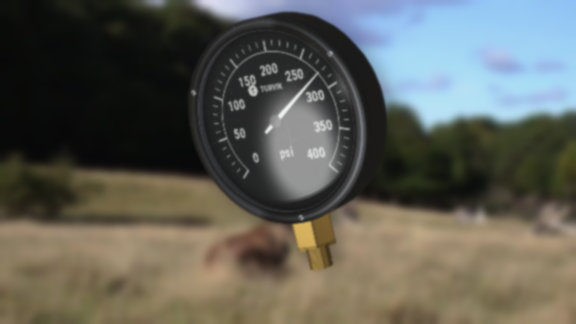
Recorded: {"value": 280, "unit": "psi"}
